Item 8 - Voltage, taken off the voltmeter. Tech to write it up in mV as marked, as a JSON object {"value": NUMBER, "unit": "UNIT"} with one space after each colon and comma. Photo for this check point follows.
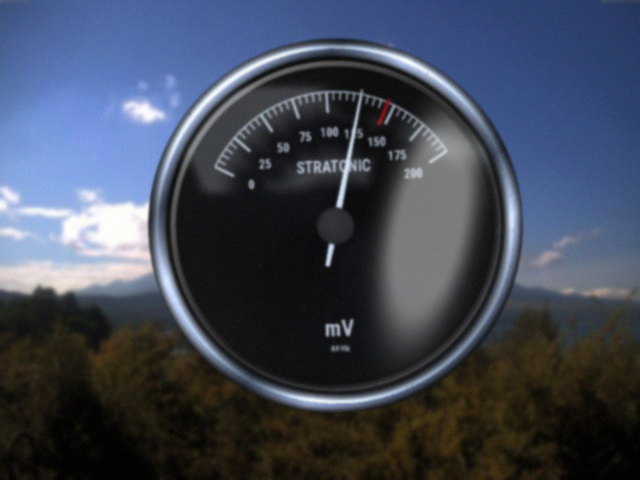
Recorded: {"value": 125, "unit": "mV"}
